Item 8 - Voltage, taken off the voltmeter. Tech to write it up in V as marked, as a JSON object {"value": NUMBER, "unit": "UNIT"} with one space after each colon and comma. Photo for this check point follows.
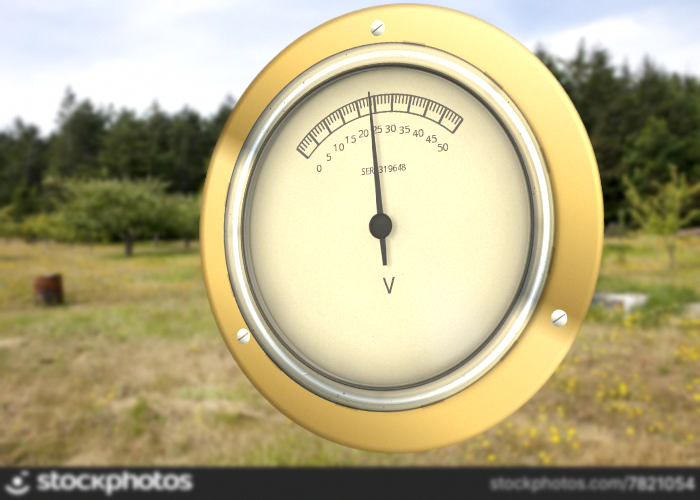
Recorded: {"value": 25, "unit": "V"}
